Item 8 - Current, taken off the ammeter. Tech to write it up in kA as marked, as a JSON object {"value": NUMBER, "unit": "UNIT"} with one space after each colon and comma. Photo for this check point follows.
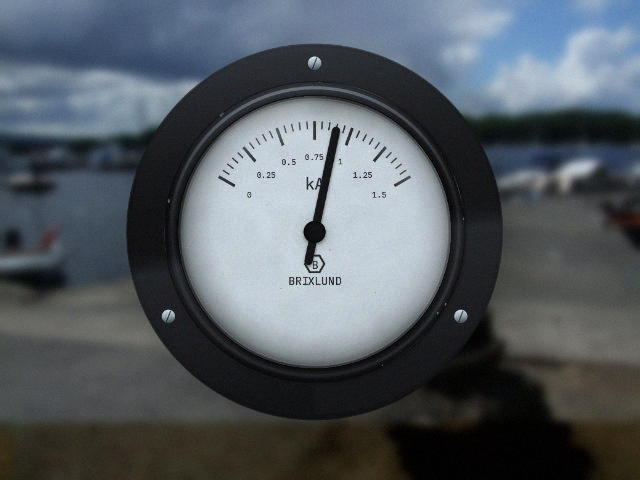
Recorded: {"value": 0.9, "unit": "kA"}
